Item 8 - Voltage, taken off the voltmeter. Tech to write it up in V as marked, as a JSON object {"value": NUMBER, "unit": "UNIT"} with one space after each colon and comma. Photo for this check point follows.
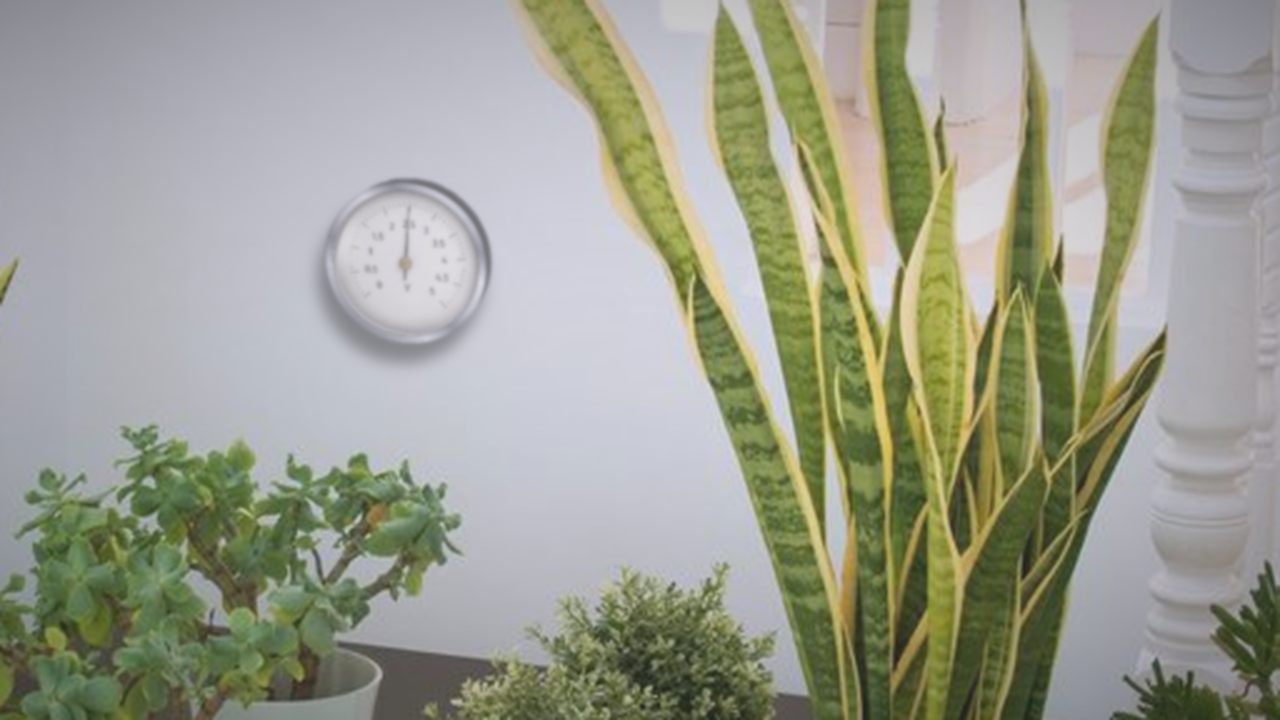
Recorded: {"value": 2.5, "unit": "V"}
